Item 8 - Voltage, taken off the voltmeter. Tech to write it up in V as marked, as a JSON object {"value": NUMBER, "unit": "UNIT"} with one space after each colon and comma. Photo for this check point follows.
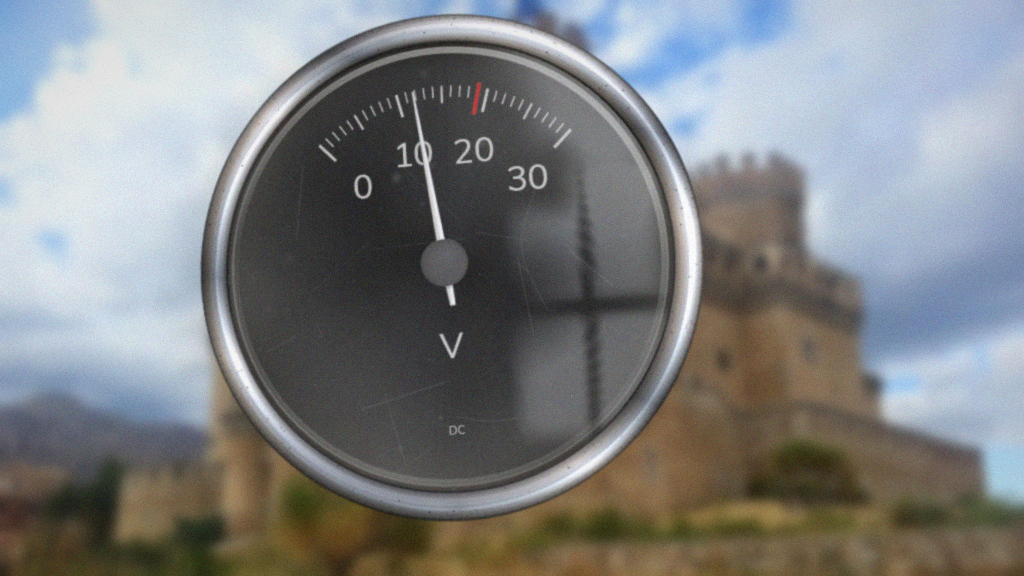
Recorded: {"value": 12, "unit": "V"}
